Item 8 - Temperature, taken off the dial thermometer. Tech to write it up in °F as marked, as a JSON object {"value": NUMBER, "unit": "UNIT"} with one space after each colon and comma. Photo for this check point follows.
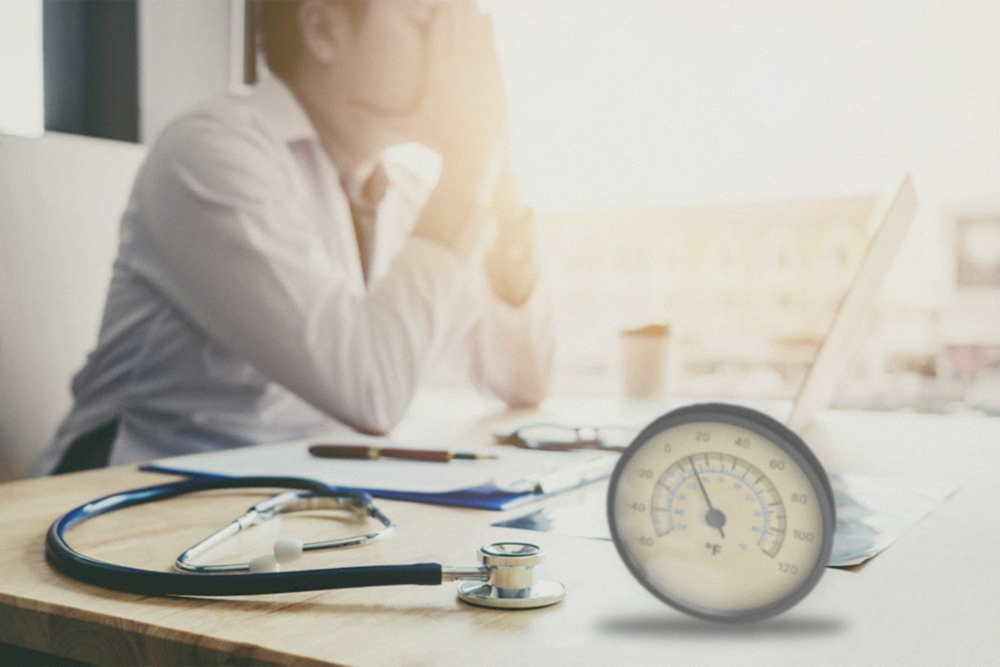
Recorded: {"value": 10, "unit": "°F"}
